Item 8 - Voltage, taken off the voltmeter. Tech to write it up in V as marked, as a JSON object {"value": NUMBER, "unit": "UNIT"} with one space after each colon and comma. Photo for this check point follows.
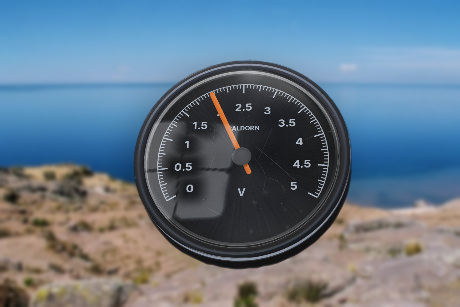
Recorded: {"value": 2, "unit": "V"}
